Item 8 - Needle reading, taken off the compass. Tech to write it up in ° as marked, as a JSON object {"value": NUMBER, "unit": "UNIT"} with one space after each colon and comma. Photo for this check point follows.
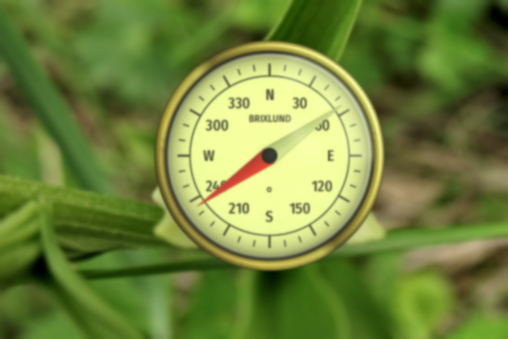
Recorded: {"value": 235, "unit": "°"}
